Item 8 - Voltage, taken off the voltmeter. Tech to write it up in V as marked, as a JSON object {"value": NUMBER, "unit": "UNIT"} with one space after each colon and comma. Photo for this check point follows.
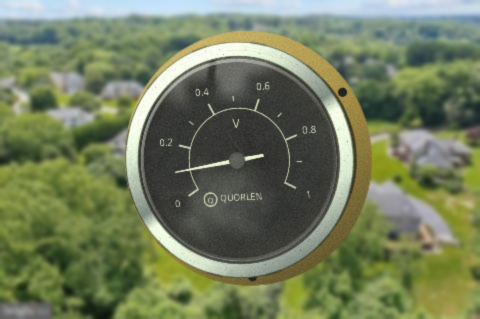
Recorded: {"value": 0.1, "unit": "V"}
